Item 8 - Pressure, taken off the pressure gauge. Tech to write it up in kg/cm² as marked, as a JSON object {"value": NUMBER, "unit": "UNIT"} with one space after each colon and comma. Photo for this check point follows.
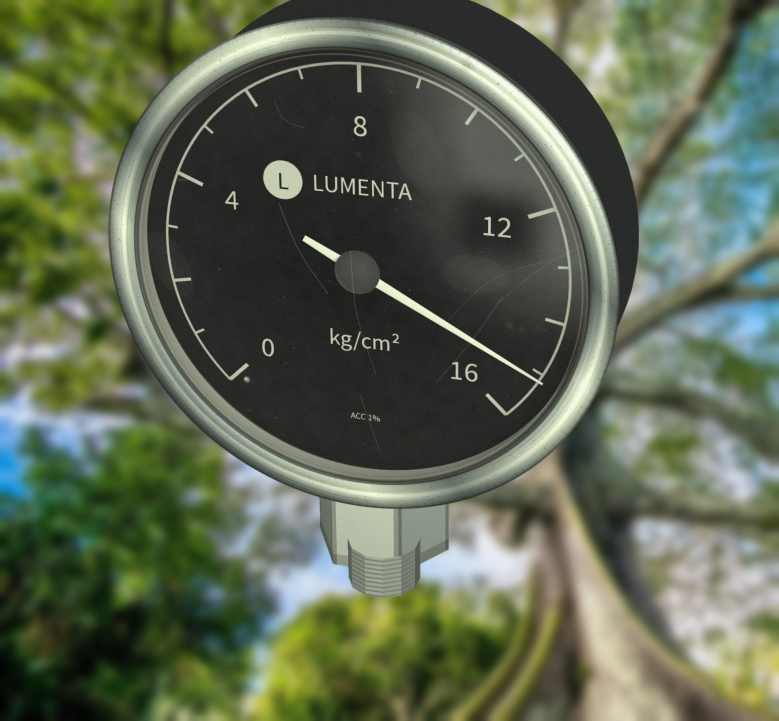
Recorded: {"value": 15, "unit": "kg/cm²"}
